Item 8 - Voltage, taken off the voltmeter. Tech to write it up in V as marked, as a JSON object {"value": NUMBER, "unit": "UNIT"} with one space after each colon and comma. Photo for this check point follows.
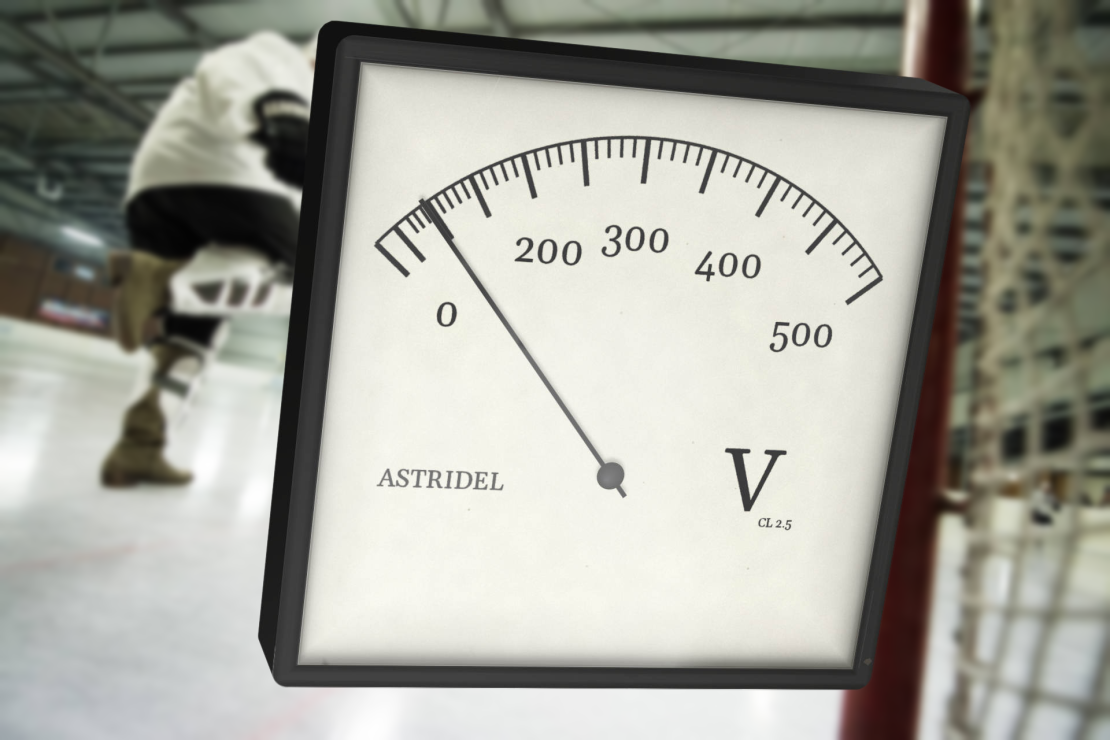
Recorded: {"value": 95, "unit": "V"}
